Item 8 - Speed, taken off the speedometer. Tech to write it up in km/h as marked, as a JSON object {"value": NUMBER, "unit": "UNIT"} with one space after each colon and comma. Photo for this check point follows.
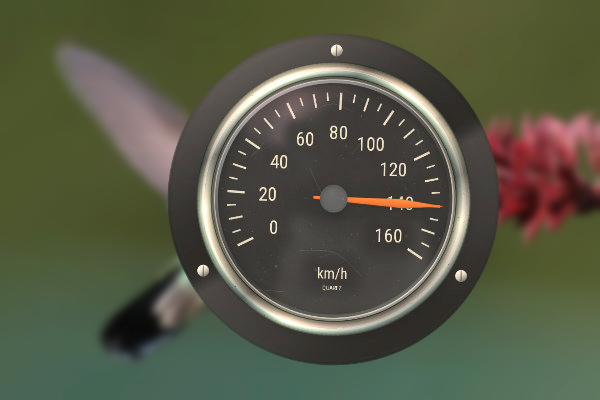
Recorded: {"value": 140, "unit": "km/h"}
